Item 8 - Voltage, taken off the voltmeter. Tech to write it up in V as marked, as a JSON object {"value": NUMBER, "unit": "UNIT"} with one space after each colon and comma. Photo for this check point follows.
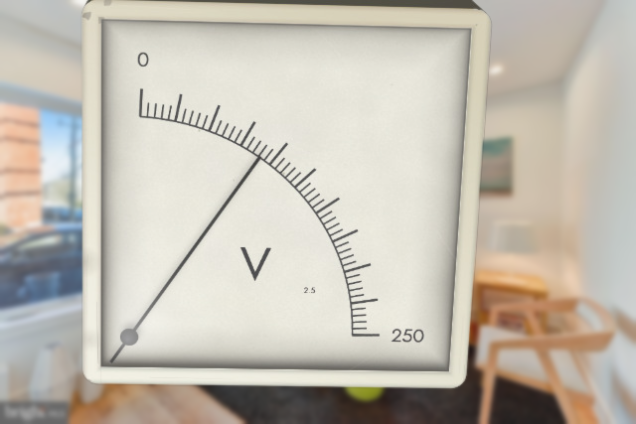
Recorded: {"value": 90, "unit": "V"}
